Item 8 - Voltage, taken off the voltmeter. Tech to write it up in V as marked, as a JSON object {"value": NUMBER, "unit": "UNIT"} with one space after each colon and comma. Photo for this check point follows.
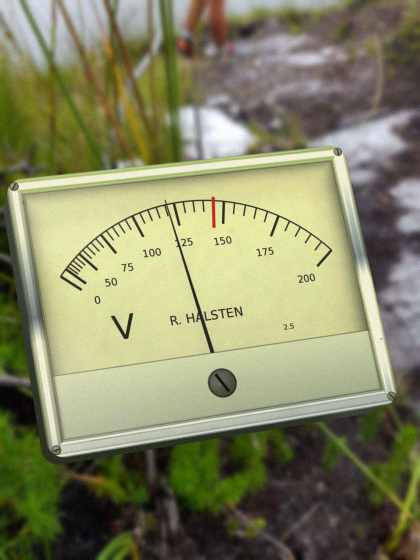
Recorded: {"value": 120, "unit": "V"}
